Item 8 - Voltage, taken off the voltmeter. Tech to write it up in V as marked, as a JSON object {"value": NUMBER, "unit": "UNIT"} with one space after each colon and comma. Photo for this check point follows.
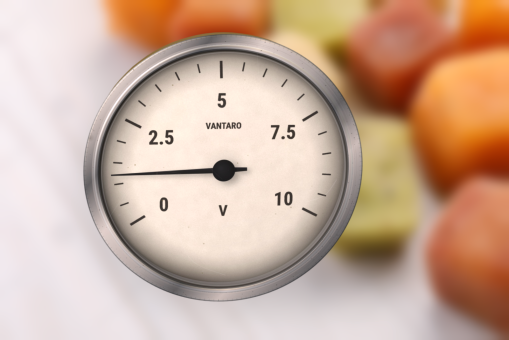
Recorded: {"value": 1.25, "unit": "V"}
